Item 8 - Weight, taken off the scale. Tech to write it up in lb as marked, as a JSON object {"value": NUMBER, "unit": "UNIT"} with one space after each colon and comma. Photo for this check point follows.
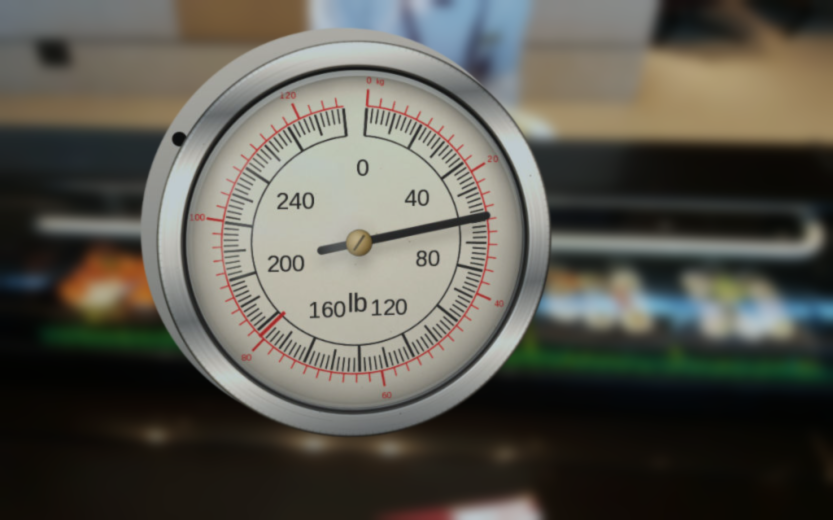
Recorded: {"value": 60, "unit": "lb"}
